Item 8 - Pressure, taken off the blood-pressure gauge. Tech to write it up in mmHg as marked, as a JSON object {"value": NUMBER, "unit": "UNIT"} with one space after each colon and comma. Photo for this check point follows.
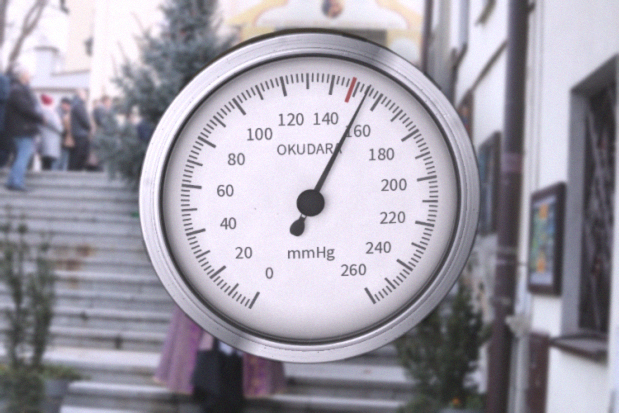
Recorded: {"value": 154, "unit": "mmHg"}
